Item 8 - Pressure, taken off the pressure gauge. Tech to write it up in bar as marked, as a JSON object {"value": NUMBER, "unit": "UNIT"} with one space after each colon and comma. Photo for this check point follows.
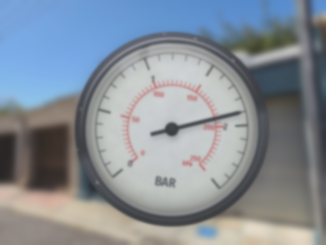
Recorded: {"value": 1.9, "unit": "bar"}
